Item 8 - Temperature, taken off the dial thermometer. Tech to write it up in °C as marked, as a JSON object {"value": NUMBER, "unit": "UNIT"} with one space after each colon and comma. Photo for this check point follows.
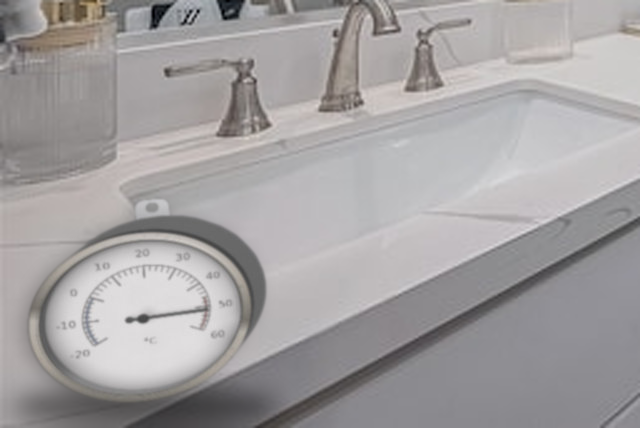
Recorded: {"value": 50, "unit": "°C"}
